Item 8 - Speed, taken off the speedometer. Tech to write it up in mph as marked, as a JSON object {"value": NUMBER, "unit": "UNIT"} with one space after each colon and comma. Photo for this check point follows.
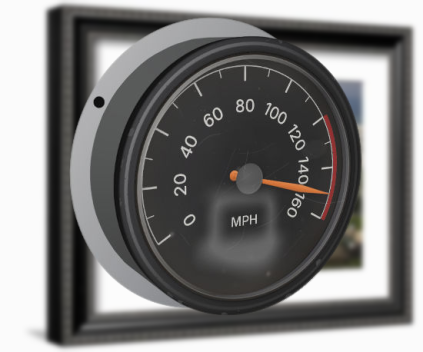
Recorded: {"value": 150, "unit": "mph"}
